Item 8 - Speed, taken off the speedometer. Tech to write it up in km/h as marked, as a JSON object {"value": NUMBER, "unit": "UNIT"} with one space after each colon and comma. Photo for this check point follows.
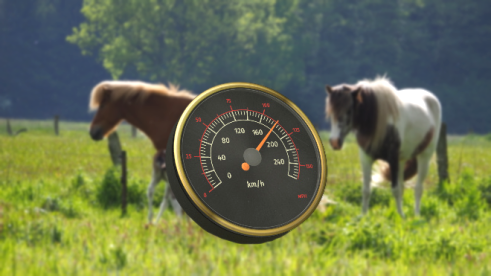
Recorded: {"value": 180, "unit": "km/h"}
